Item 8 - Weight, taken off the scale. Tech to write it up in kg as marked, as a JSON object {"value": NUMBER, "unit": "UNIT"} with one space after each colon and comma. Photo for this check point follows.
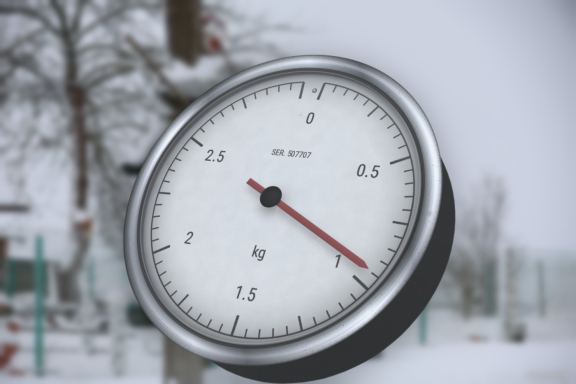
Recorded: {"value": 0.95, "unit": "kg"}
